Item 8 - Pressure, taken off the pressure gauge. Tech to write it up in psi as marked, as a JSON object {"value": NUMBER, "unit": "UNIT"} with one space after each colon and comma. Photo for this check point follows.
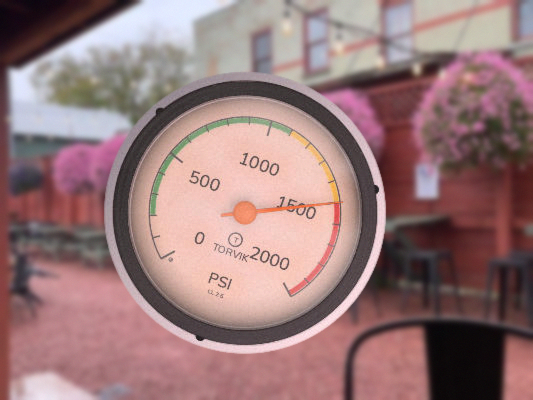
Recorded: {"value": 1500, "unit": "psi"}
